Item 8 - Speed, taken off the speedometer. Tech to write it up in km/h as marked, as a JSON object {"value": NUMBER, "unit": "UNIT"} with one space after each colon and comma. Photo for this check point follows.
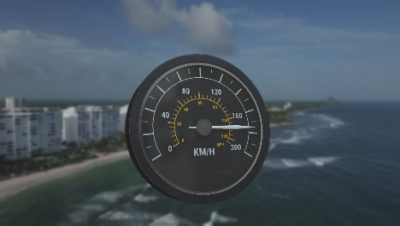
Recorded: {"value": 175, "unit": "km/h"}
